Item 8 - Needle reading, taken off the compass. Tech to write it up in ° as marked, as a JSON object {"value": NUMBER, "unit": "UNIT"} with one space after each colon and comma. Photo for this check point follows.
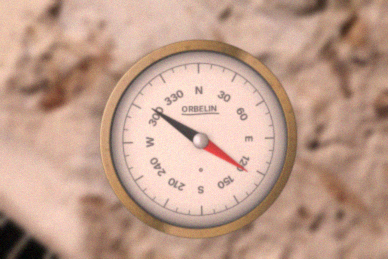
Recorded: {"value": 125, "unit": "°"}
